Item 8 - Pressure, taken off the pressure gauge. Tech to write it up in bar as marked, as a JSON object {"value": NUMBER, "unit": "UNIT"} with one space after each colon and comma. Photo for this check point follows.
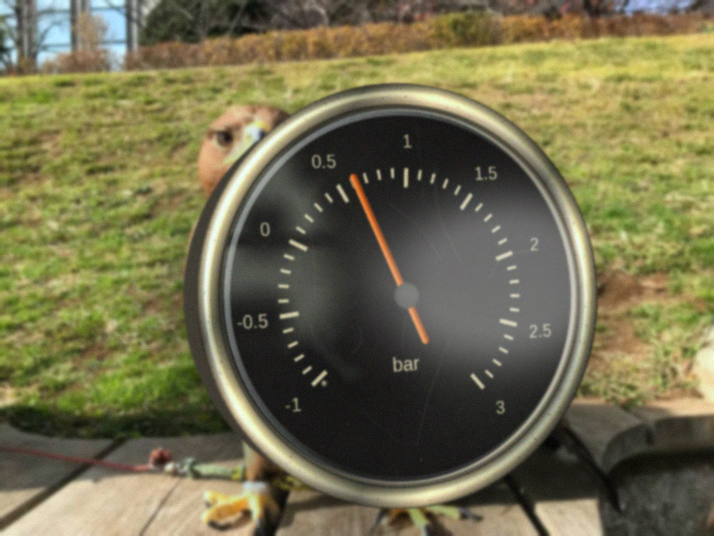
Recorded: {"value": 0.6, "unit": "bar"}
